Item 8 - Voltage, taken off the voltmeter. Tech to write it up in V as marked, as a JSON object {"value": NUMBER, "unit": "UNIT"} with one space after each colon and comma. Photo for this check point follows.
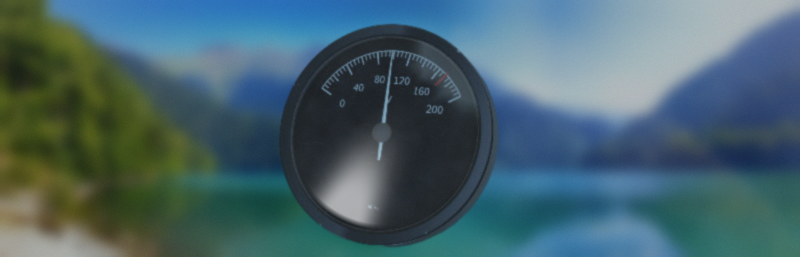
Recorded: {"value": 100, "unit": "V"}
